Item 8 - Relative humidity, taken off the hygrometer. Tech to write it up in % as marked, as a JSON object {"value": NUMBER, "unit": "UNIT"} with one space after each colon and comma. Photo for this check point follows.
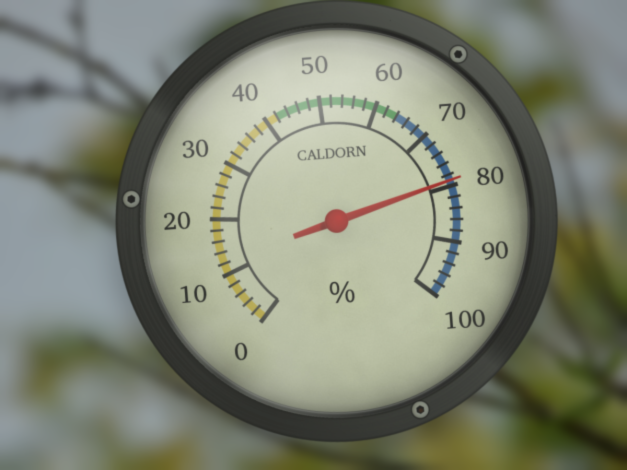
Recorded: {"value": 79, "unit": "%"}
